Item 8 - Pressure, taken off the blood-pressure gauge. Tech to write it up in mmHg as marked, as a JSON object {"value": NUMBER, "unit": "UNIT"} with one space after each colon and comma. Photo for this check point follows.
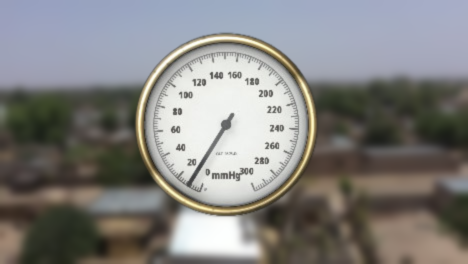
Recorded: {"value": 10, "unit": "mmHg"}
